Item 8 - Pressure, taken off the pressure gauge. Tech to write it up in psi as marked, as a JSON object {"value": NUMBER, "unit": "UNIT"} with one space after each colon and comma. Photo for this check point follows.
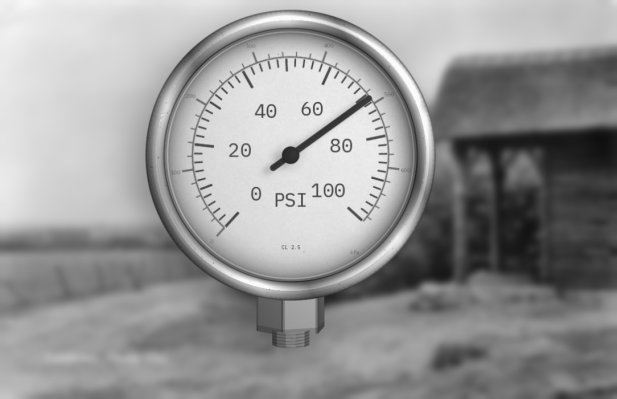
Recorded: {"value": 71, "unit": "psi"}
